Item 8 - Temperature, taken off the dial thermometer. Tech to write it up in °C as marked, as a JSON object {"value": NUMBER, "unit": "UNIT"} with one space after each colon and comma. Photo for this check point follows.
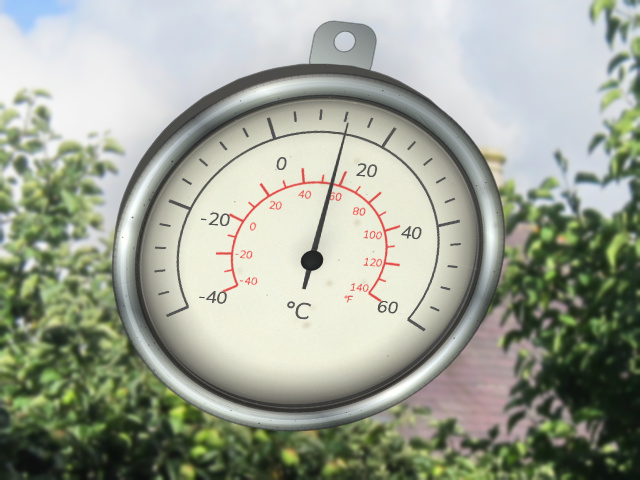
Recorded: {"value": 12, "unit": "°C"}
